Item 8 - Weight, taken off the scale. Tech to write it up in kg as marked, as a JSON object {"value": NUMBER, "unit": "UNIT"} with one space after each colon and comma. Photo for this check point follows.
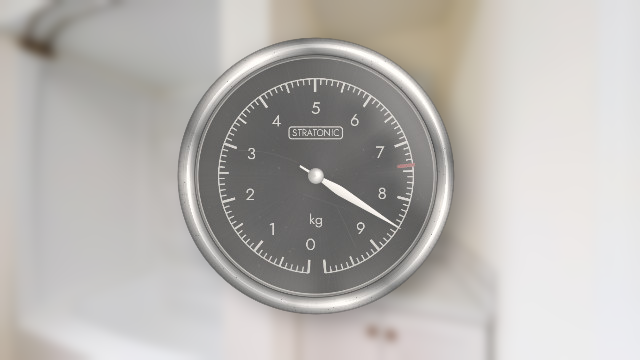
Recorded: {"value": 8.5, "unit": "kg"}
